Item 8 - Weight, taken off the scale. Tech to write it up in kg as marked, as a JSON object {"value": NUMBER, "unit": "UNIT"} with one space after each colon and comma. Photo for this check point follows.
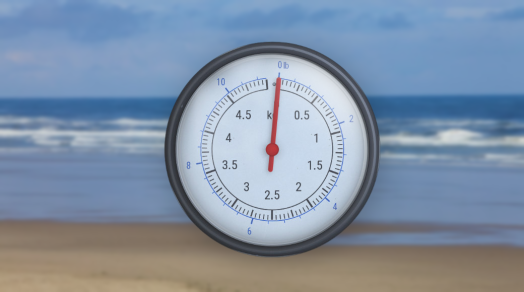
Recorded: {"value": 0, "unit": "kg"}
